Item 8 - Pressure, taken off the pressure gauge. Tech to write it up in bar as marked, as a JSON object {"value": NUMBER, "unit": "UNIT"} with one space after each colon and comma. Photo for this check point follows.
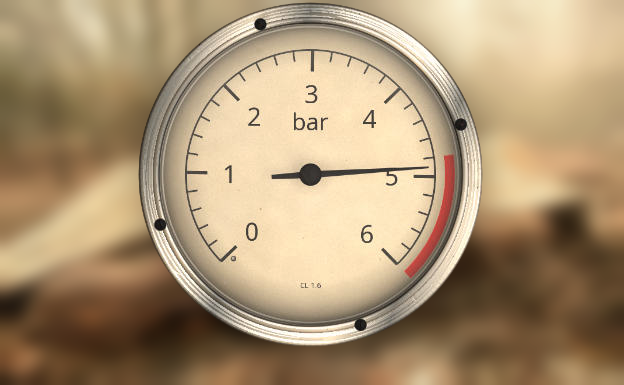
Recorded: {"value": 4.9, "unit": "bar"}
